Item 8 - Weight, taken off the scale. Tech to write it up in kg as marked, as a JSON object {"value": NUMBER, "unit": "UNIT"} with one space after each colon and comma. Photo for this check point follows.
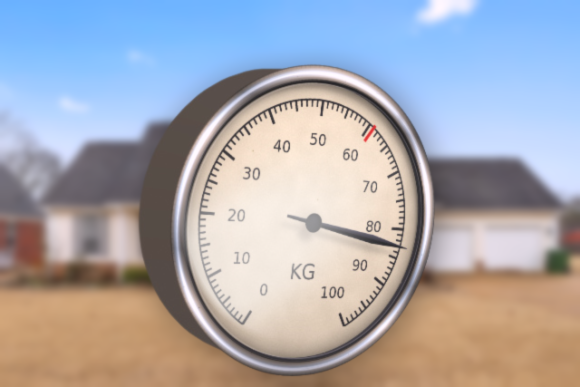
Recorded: {"value": 83, "unit": "kg"}
